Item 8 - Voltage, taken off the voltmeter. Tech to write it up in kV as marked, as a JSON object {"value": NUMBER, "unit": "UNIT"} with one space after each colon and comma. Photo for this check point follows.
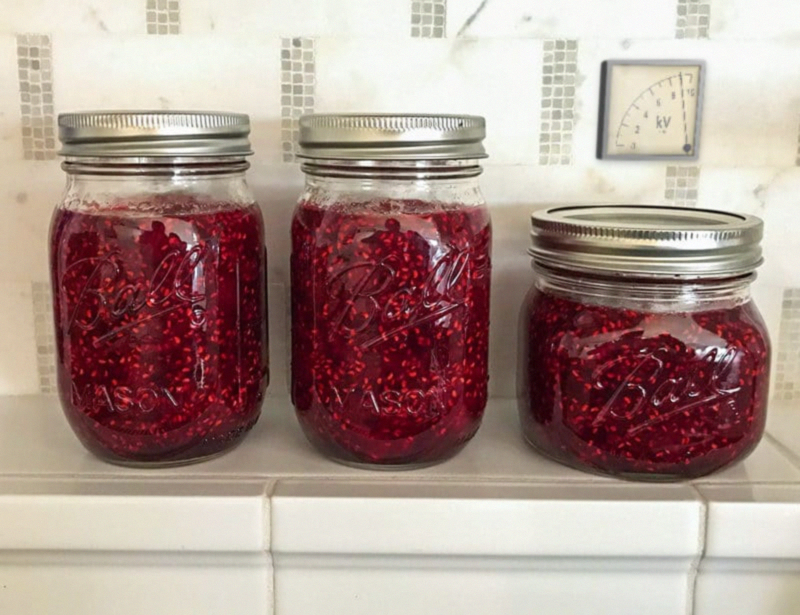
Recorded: {"value": 9, "unit": "kV"}
